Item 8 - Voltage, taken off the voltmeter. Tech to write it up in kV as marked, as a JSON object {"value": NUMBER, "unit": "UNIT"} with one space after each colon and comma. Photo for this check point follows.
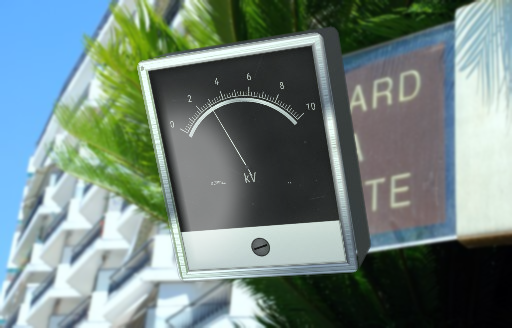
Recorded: {"value": 3, "unit": "kV"}
